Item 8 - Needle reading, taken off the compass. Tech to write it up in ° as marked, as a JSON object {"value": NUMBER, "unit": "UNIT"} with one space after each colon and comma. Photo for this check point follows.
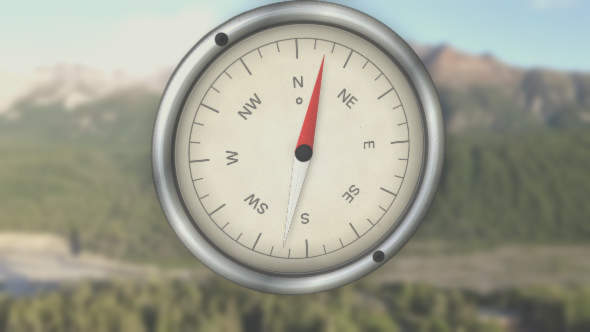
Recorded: {"value": 15, "unit": "°"}
